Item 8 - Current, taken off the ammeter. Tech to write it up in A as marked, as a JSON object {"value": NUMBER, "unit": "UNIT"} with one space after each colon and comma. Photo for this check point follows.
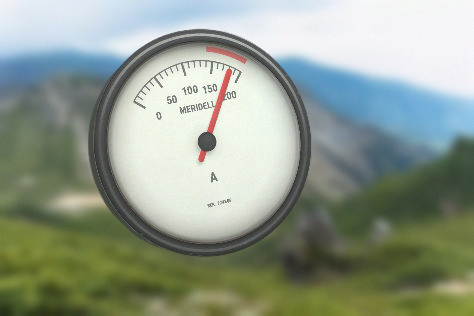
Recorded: {"value": 180, "unit": "A"}
